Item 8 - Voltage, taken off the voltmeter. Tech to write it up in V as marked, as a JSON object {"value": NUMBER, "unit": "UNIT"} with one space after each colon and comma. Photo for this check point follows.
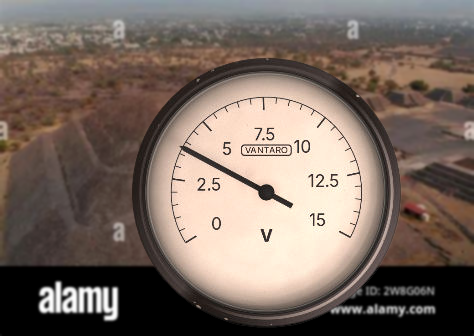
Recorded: {"value": 3.75, "unit": "V"}
